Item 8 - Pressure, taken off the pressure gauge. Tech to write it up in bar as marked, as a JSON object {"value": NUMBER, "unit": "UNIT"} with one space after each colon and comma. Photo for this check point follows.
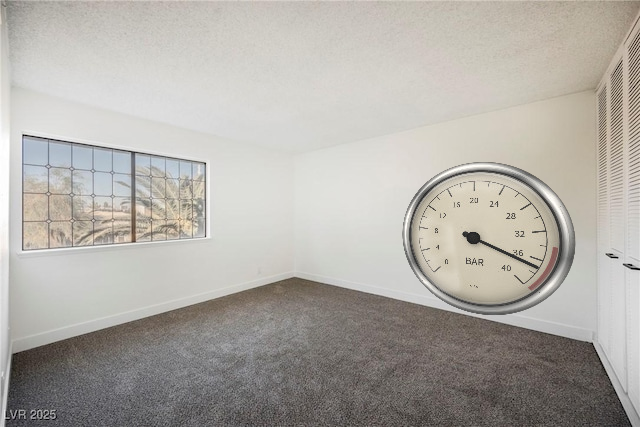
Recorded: {"value": 37, "unit": "bar"}
